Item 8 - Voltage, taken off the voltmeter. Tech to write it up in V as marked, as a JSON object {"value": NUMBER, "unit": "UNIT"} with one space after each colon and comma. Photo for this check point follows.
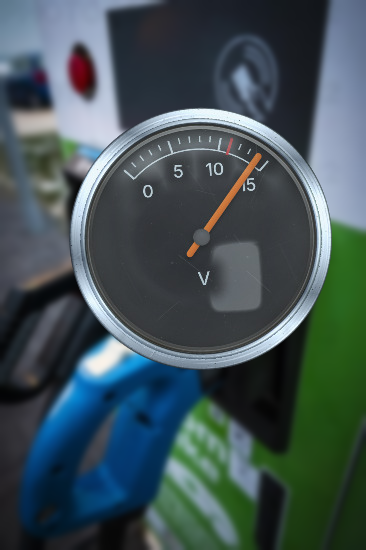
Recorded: {"value": 14, "unit": "V"}
